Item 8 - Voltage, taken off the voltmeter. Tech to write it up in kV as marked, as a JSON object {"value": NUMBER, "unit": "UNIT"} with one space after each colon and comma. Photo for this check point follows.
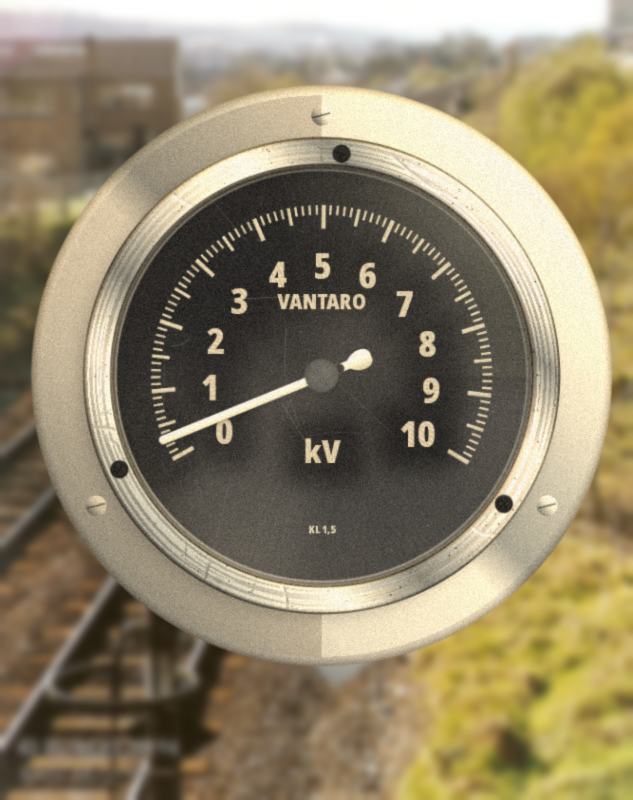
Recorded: {"value": 0.3, "unit": "kV"}
